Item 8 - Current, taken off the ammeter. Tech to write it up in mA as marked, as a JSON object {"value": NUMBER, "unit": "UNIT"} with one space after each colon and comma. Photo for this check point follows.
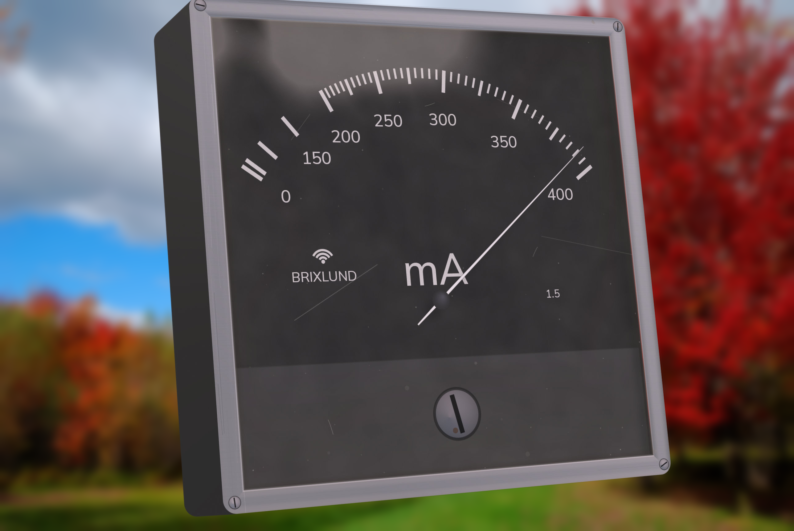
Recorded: {"value": 390, "unit": "mA"}
